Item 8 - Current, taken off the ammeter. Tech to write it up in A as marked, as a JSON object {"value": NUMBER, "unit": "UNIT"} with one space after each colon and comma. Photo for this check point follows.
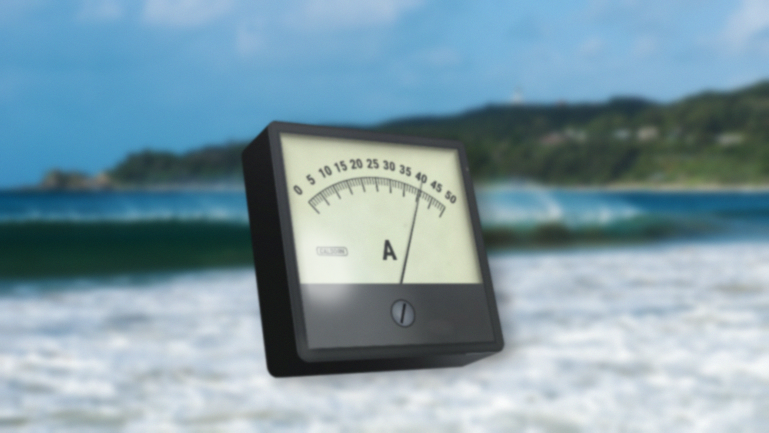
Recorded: {"value": 40, "unit": "A"}
